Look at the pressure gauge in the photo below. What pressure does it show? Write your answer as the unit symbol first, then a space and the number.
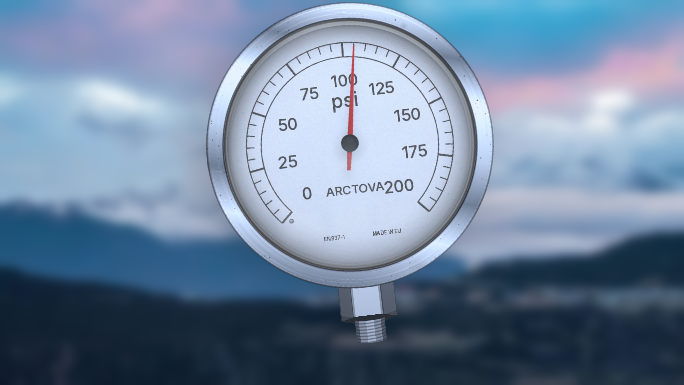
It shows psi 105
